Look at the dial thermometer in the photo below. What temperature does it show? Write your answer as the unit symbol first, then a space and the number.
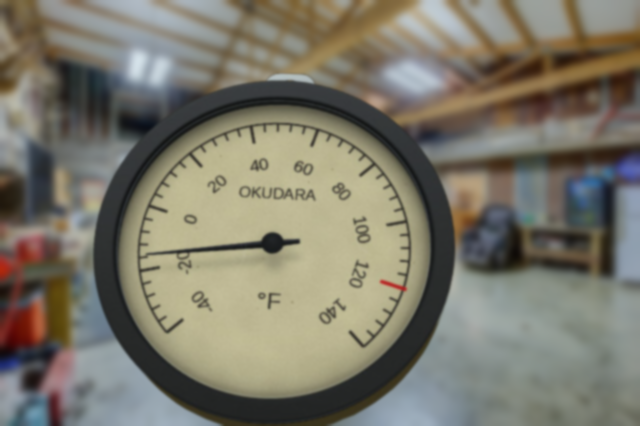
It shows °F -16
